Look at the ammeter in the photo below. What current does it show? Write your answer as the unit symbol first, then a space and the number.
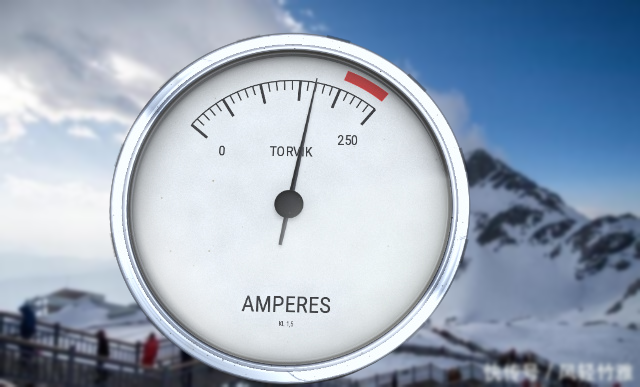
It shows A 170
